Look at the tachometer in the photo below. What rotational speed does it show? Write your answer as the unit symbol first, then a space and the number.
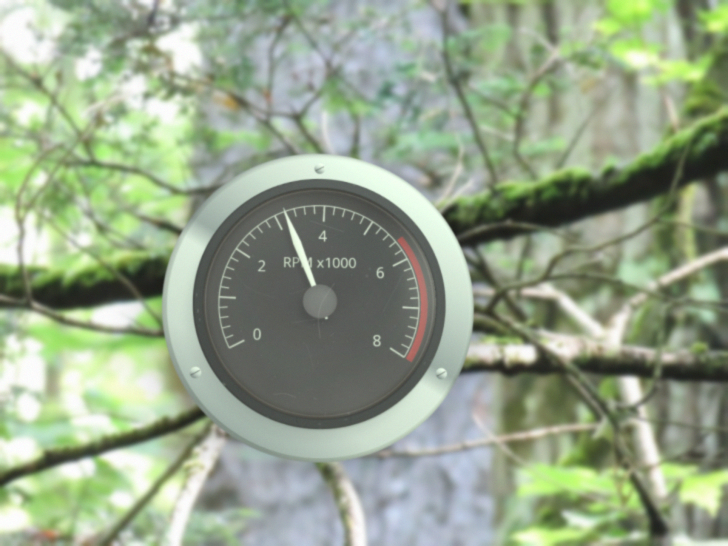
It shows rpm 3200
